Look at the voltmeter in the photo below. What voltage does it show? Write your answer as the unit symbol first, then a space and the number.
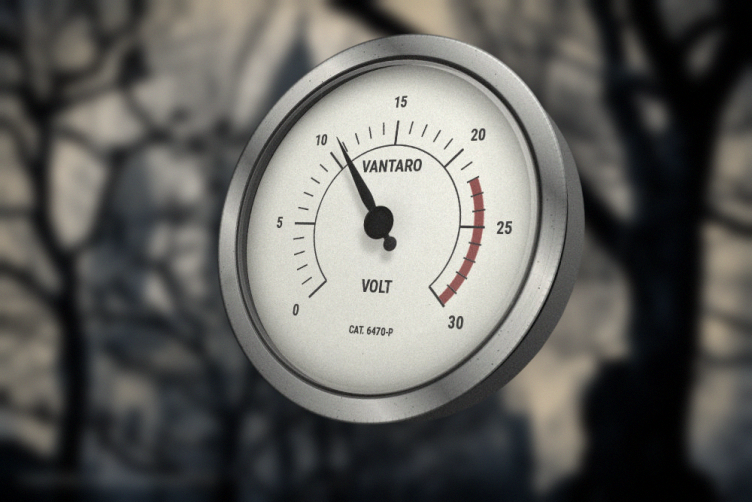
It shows V 11
